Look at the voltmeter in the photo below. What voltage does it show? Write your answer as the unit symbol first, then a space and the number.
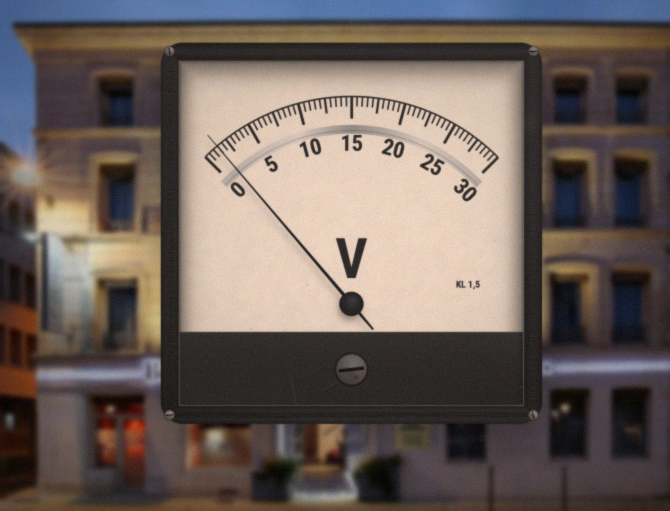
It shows V 1.5
